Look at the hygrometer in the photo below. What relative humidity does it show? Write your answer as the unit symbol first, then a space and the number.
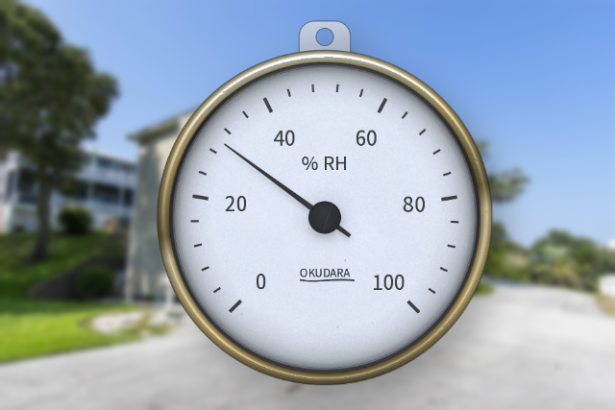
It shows % 30
